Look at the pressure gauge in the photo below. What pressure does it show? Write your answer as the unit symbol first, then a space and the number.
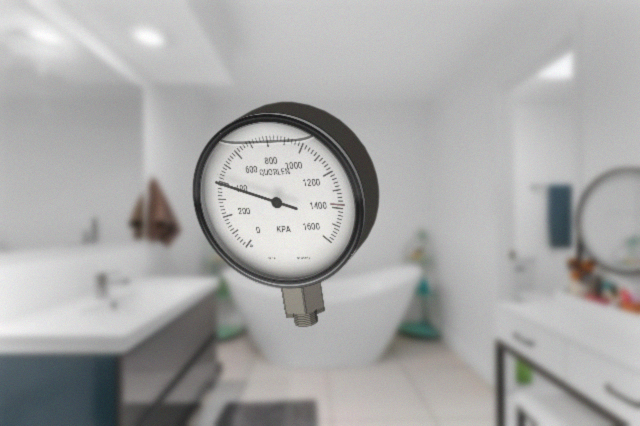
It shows kPa 400
